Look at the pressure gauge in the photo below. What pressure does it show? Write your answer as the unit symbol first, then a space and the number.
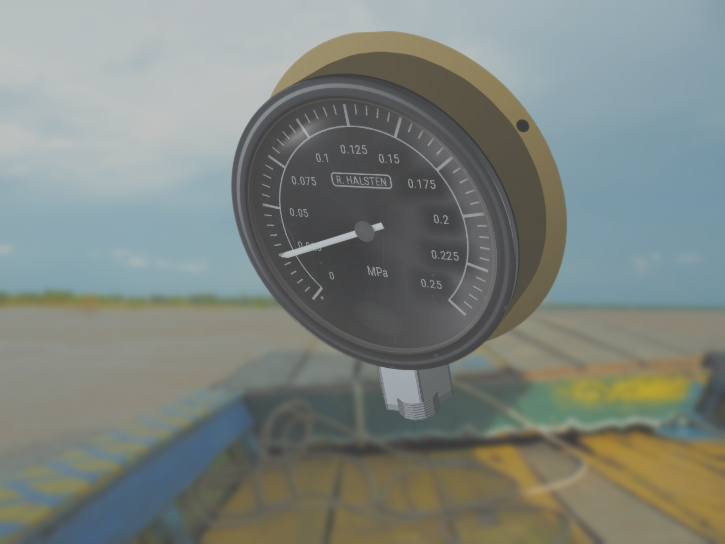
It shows MPa 0.025
